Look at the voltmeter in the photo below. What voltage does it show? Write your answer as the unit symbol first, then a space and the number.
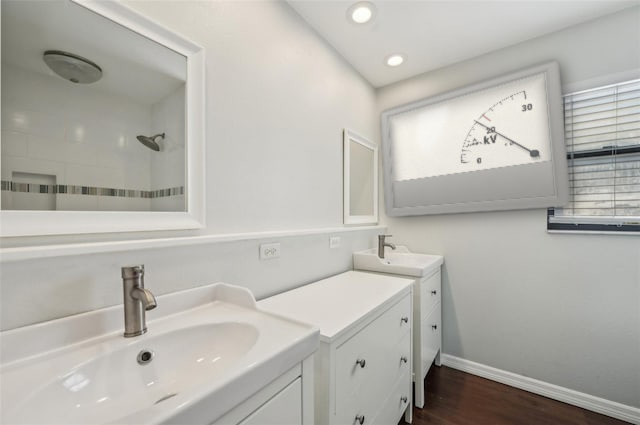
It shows kV 20
